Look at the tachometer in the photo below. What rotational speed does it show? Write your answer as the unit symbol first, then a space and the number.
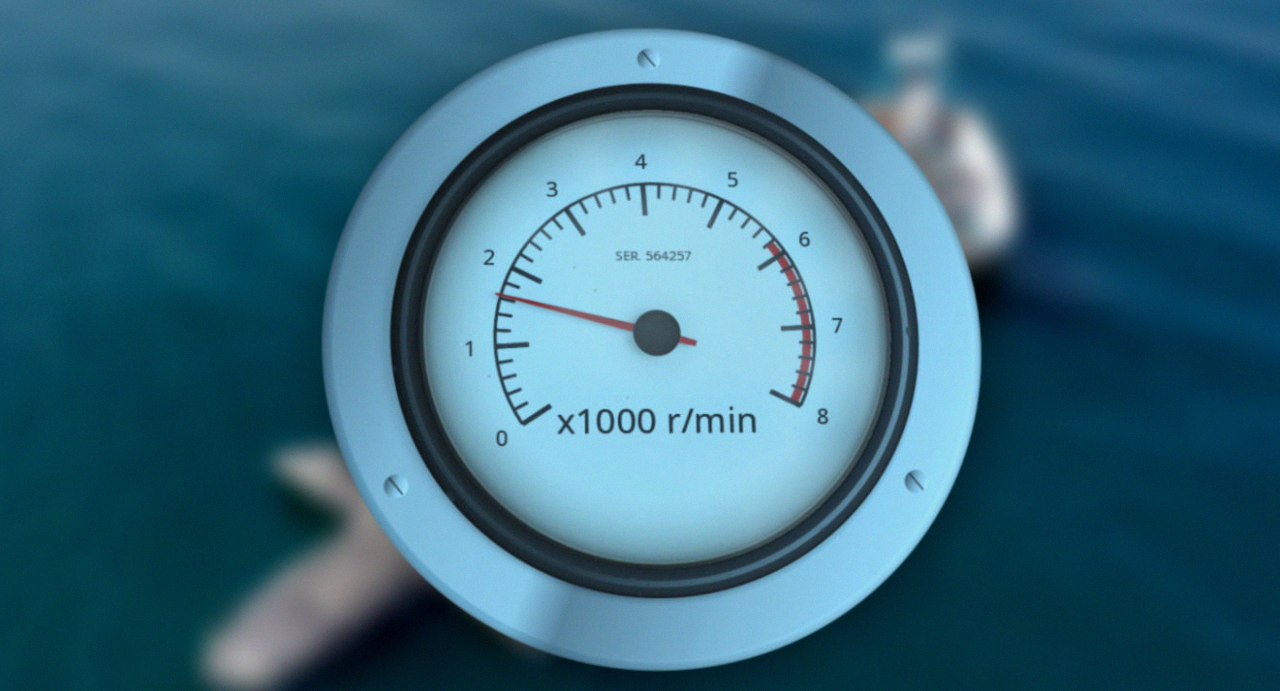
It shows rpm 1600
